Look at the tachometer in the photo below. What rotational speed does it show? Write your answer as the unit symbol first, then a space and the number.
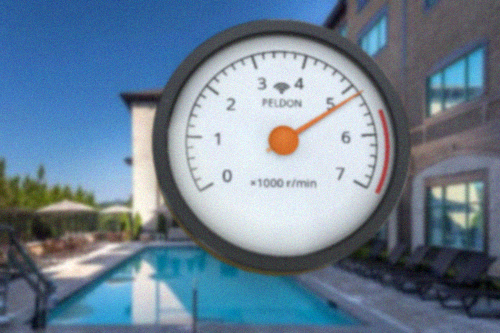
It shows rpm 5200
